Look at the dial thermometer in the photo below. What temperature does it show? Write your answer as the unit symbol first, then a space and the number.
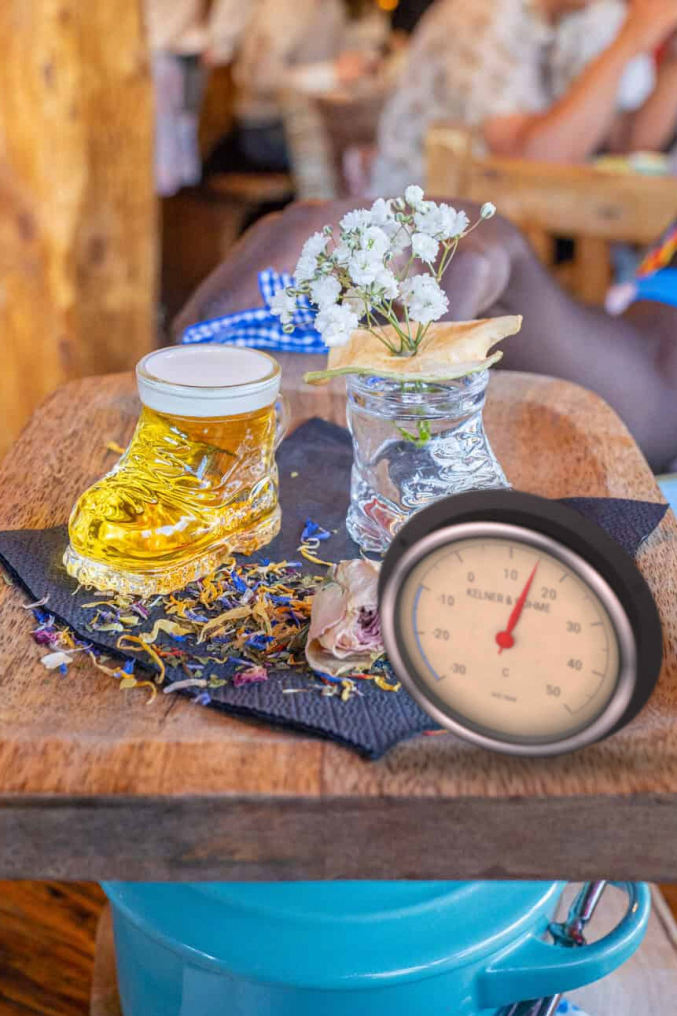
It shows °C 15
